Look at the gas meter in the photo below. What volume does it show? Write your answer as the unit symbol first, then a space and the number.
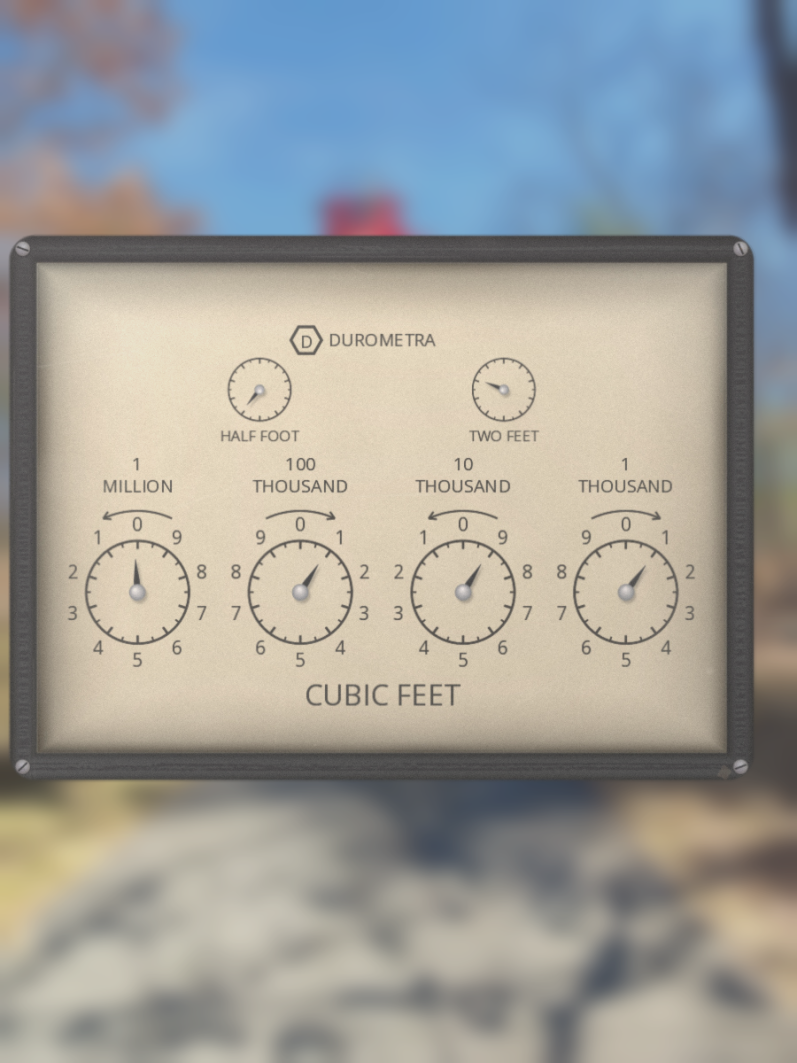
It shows ft³ 9100
